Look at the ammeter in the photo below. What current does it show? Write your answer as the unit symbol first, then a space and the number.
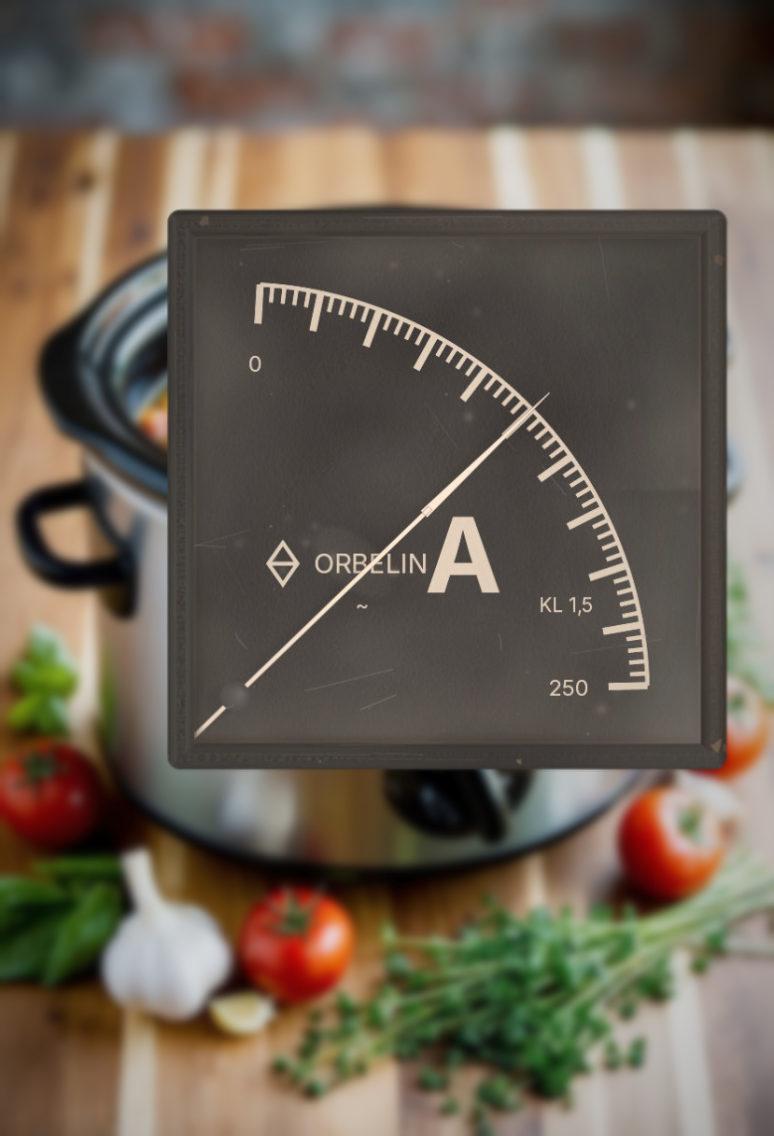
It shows A 125
